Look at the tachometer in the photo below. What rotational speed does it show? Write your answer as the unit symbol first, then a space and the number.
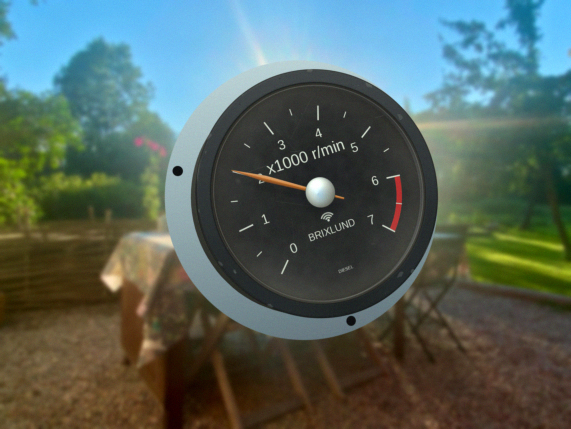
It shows rpm 2000
